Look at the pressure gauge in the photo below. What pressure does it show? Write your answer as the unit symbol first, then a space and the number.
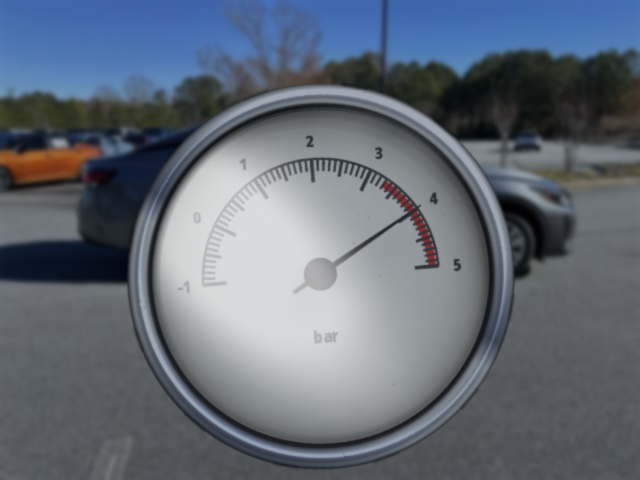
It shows bar 4
